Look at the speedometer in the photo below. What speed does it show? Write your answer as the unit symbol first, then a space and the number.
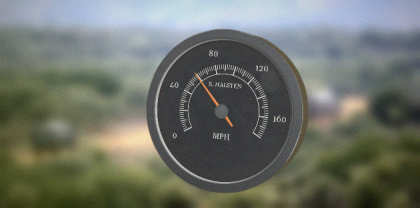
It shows mph 60
